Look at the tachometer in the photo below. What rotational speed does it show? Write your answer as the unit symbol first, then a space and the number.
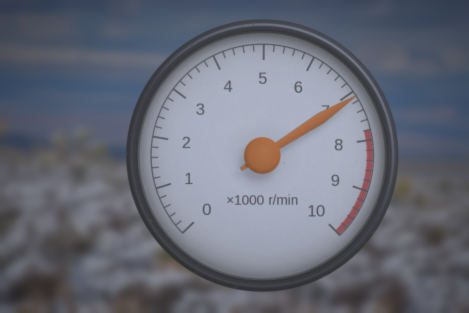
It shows rpm 7100
